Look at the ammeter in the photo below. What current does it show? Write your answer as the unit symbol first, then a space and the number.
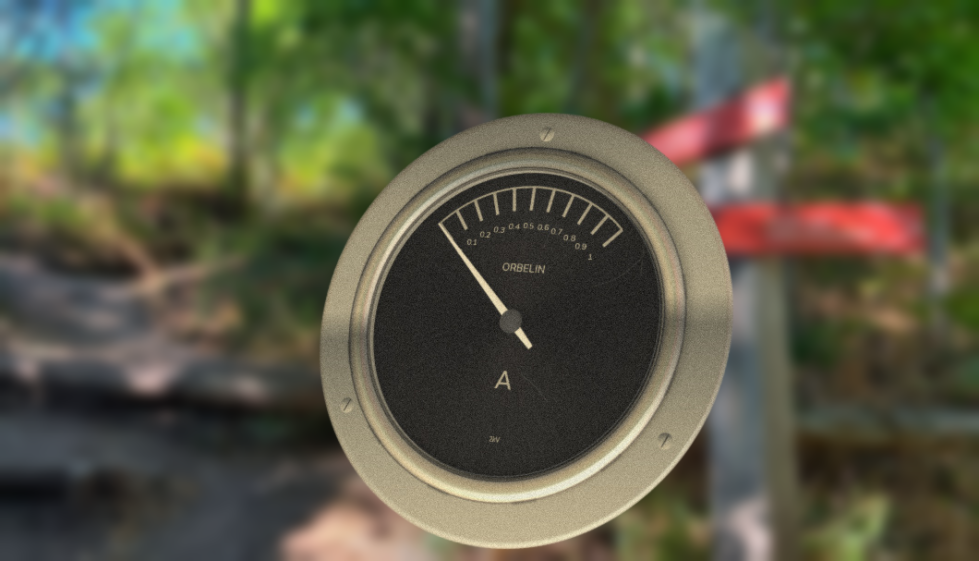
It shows A 0
